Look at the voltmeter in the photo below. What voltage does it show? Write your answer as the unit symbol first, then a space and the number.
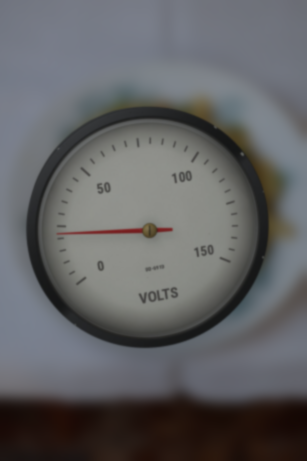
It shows V 22.5
